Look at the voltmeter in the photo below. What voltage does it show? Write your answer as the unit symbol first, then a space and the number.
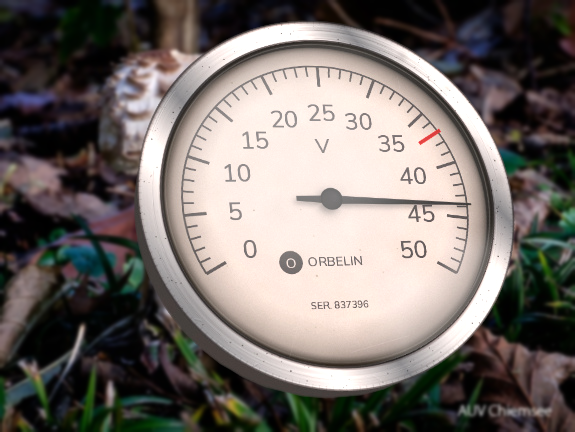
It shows V 44
